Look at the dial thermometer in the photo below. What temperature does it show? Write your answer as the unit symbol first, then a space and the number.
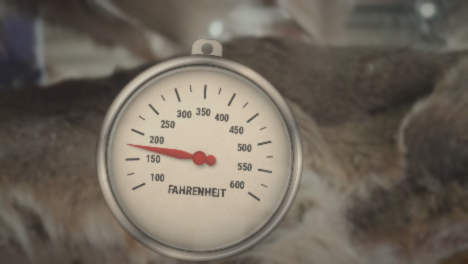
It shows °F 175
